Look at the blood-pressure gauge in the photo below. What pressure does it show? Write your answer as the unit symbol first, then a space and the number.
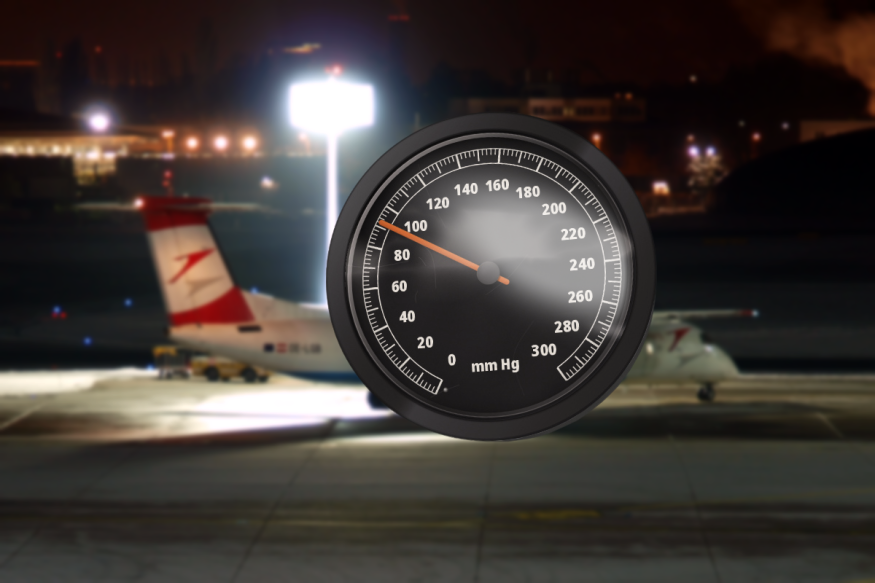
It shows mmHg 92
